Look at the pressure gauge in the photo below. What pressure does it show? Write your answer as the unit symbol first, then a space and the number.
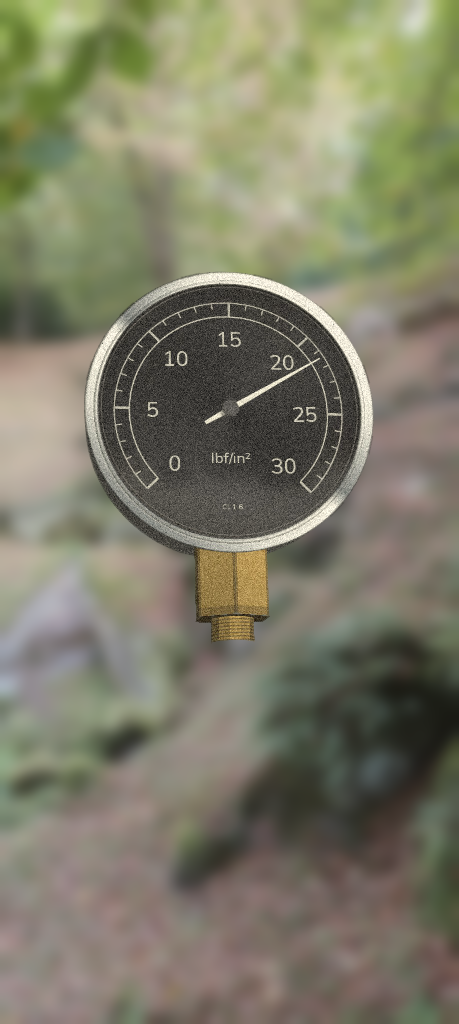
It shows psi 21.5
